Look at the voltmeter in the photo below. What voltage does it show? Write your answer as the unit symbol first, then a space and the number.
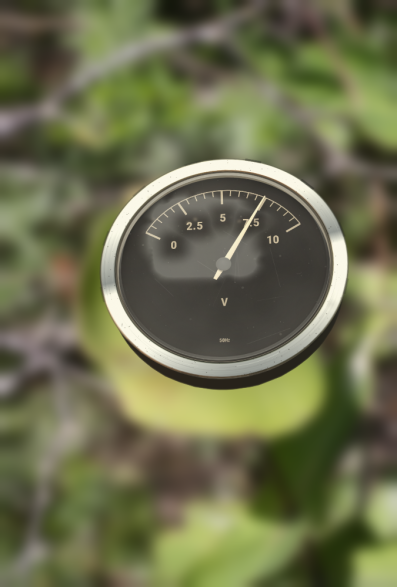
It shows V 7.5
